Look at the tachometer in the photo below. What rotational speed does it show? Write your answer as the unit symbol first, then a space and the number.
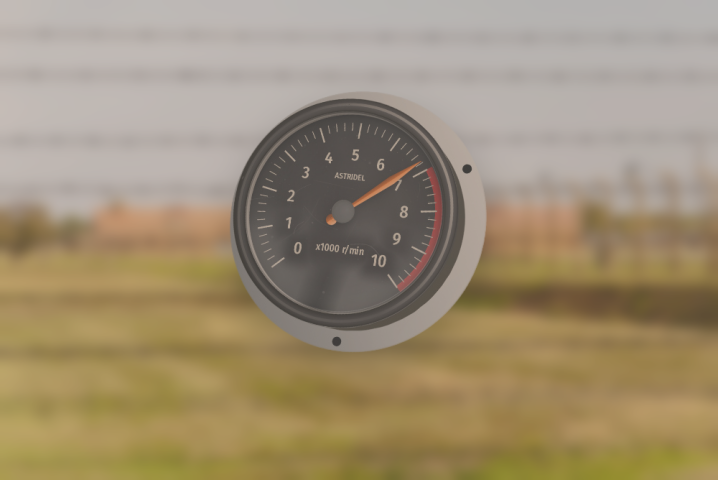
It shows rpm 6800
